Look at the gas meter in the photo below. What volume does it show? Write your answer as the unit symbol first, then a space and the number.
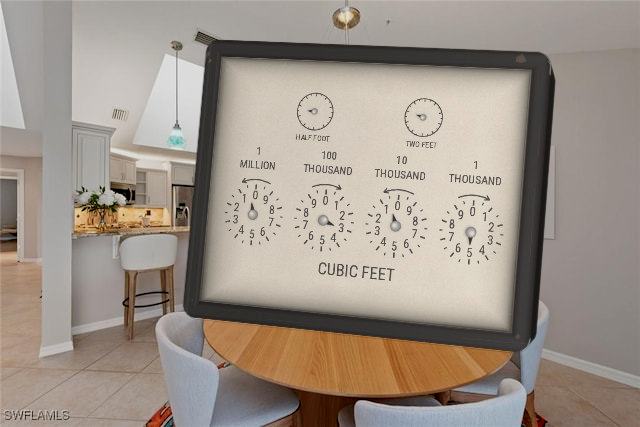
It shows ft³ 30500
